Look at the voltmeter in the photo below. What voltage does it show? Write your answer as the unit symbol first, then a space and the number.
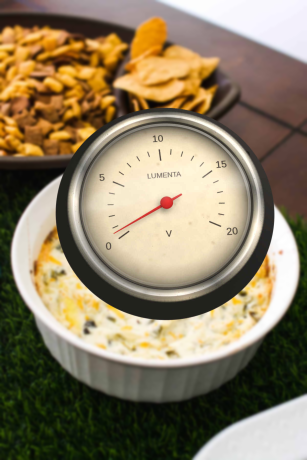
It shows V 0.5
